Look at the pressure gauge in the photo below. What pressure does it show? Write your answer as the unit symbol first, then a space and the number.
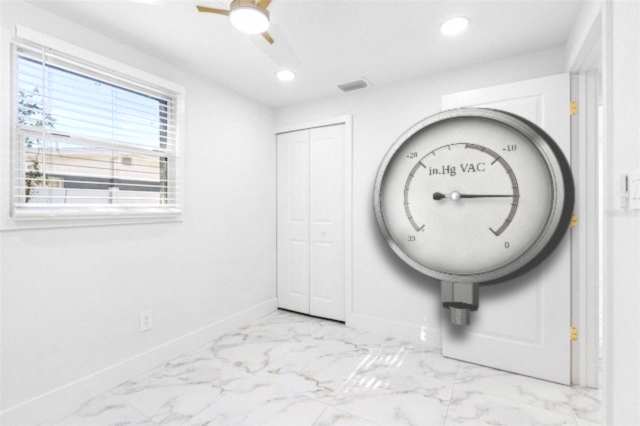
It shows inHg -5
